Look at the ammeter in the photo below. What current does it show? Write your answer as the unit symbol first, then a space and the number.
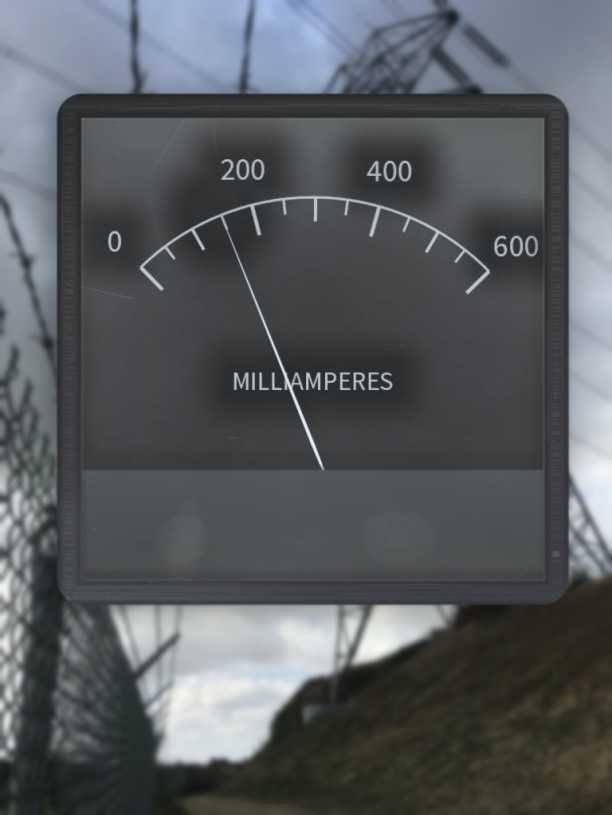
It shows mA 150
